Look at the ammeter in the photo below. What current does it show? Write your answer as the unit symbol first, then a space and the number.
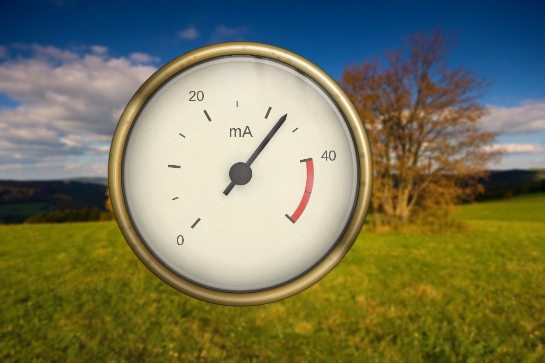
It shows mA 32.5
